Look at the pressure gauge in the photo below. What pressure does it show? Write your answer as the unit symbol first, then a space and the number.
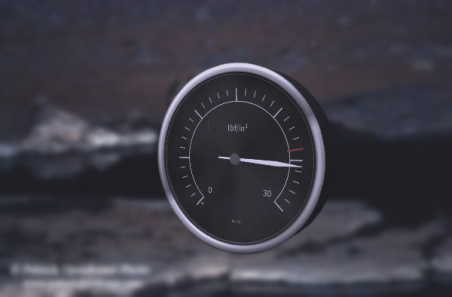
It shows psi 25.5
